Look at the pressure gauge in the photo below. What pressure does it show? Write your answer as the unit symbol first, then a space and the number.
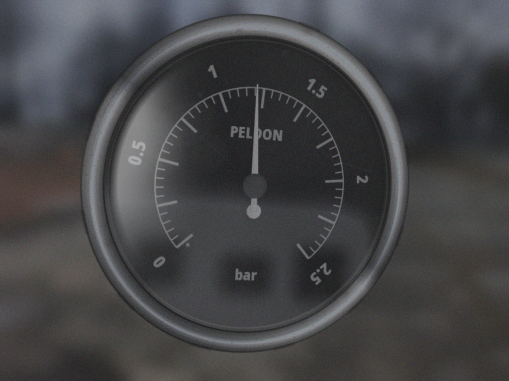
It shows bar 1.2
